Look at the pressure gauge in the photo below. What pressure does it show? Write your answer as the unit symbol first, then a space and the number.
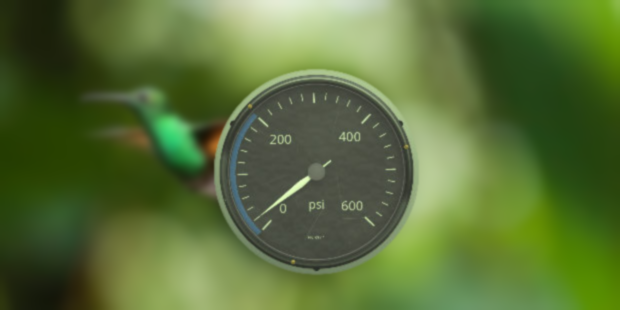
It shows psi 20
